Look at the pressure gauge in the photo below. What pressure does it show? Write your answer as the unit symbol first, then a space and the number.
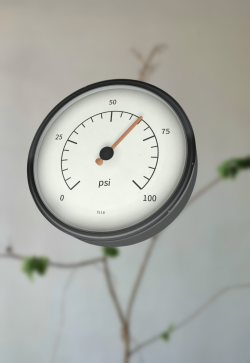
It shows psi 65
